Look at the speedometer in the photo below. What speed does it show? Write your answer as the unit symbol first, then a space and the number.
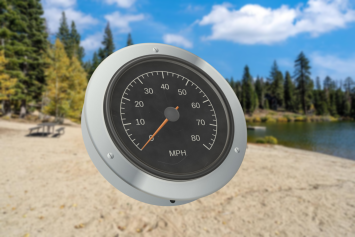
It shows mph 0
